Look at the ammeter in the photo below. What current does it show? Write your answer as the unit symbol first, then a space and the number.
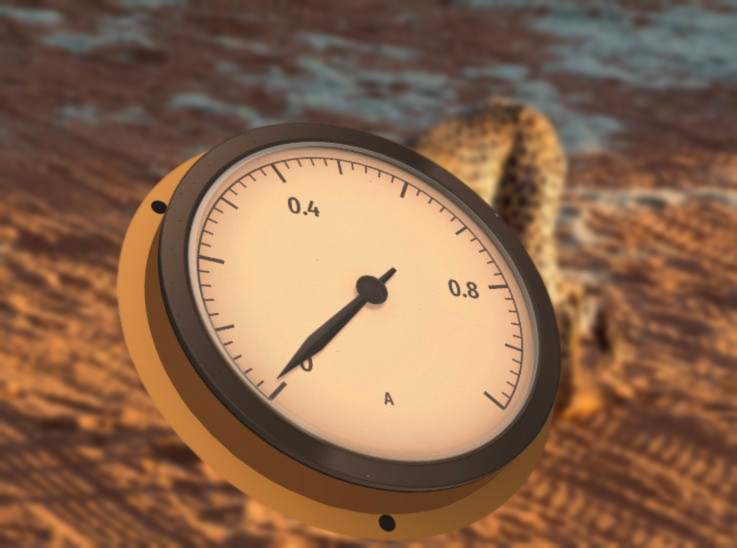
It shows A 0.01
